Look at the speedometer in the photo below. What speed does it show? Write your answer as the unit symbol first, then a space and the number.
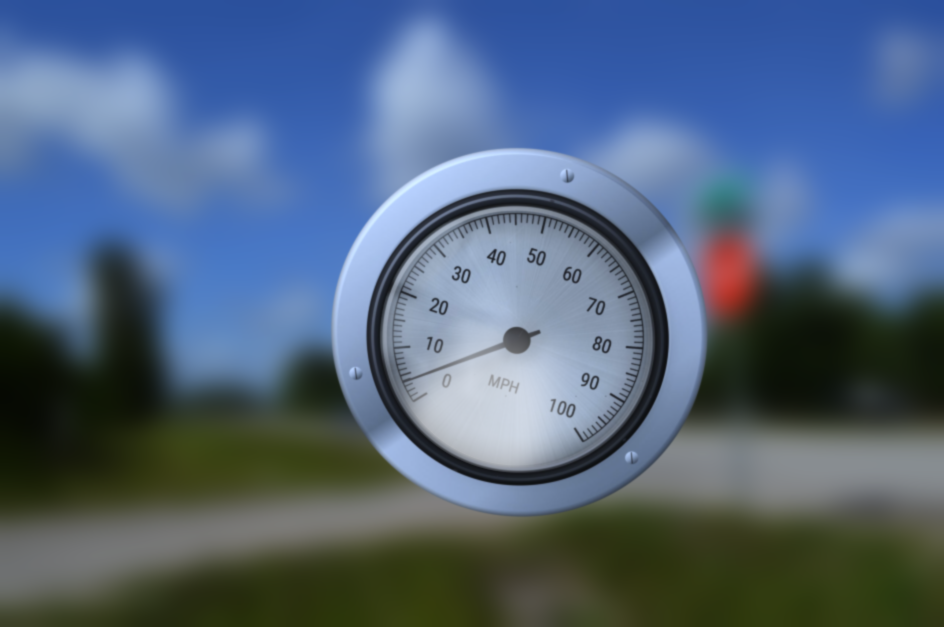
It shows mph 4
